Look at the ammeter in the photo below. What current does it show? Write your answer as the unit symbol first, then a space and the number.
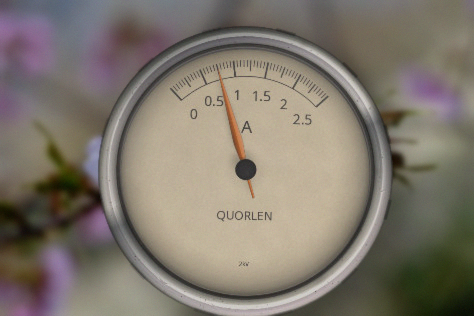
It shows A 0.75
